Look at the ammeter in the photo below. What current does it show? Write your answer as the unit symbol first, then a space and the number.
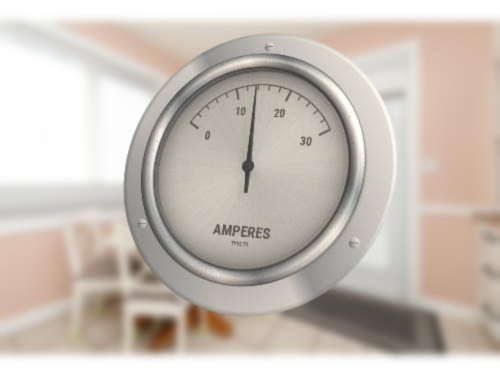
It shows A 14
